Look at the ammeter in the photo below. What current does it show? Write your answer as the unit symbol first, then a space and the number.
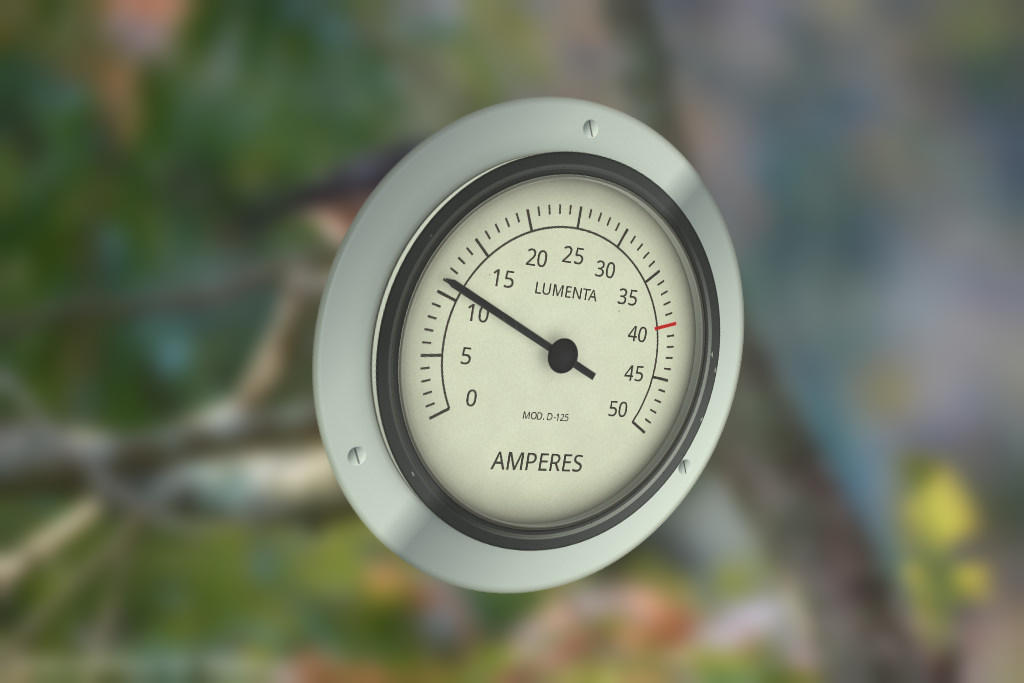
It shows A 11
